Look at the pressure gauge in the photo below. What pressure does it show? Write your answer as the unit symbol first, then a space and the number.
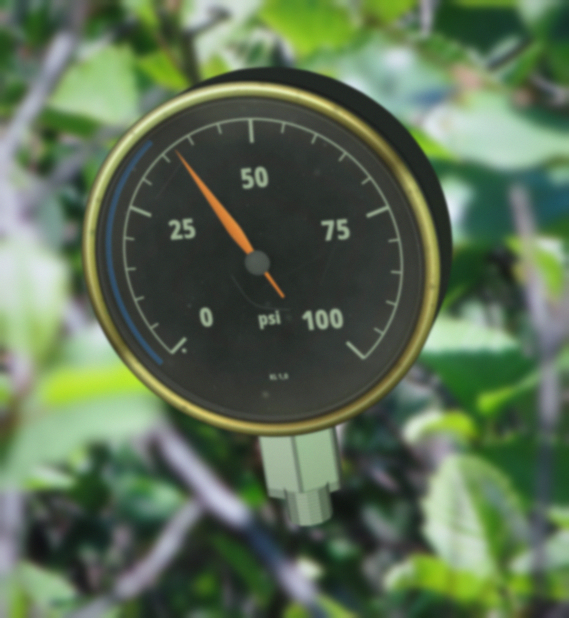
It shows psi 37.5
